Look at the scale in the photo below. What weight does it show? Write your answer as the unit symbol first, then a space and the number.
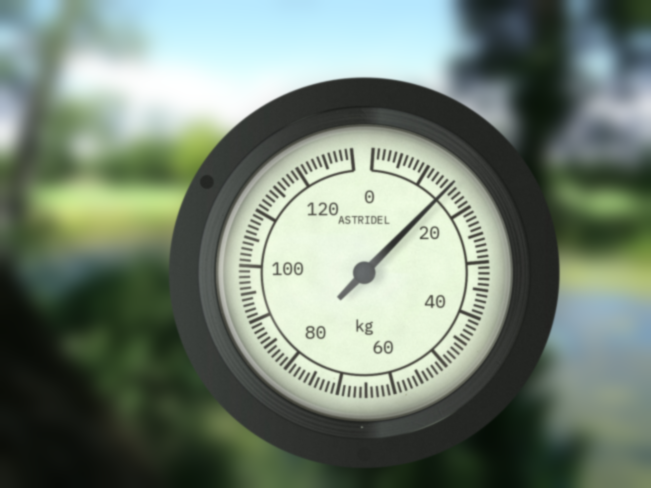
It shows kg 15
